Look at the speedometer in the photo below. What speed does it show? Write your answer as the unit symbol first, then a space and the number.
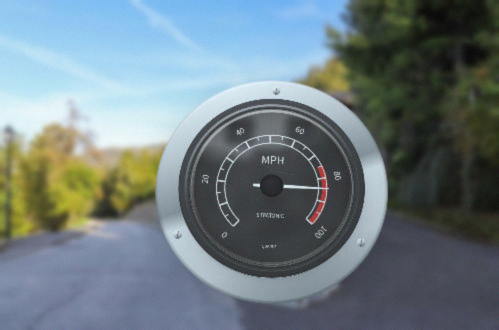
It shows mph 85
